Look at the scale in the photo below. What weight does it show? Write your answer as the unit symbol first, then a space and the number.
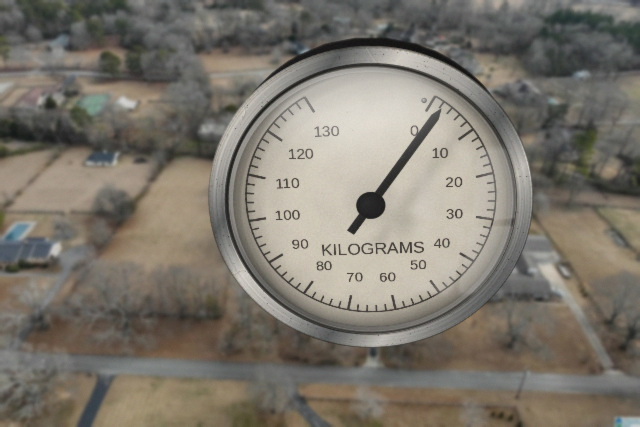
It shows kg 2
